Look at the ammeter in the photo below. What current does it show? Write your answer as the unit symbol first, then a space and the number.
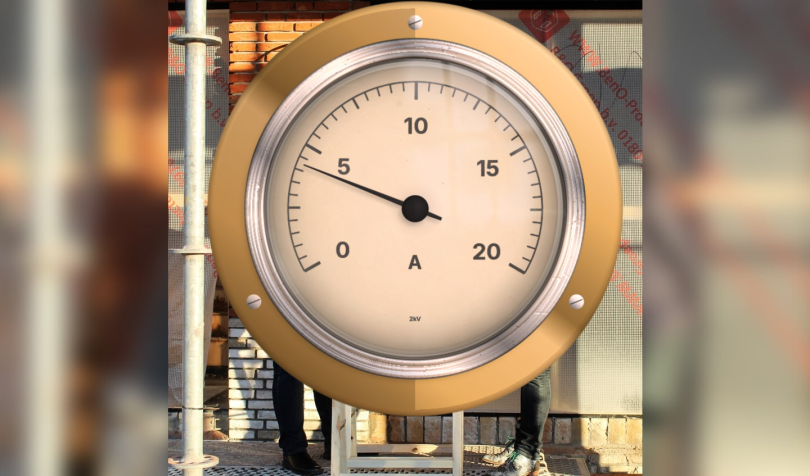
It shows A 4.25
